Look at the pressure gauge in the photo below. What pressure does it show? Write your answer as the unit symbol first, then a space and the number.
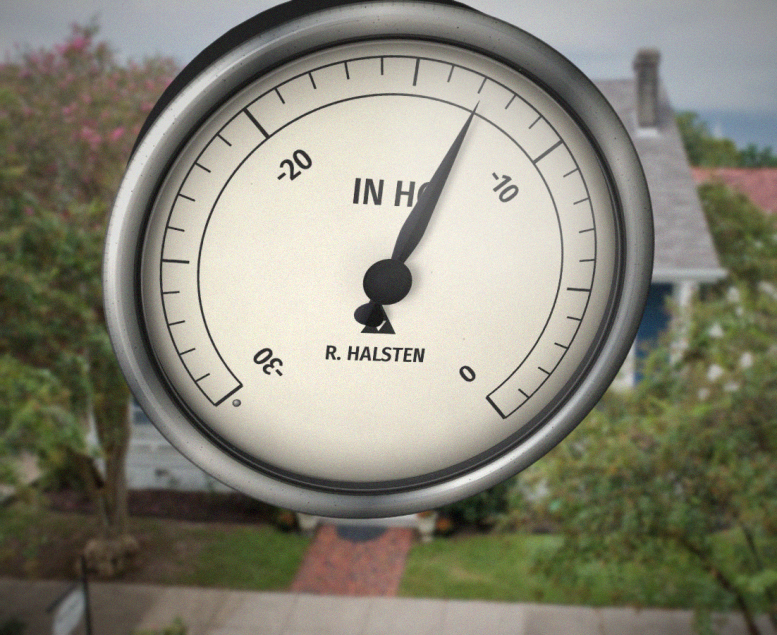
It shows inHg -13
